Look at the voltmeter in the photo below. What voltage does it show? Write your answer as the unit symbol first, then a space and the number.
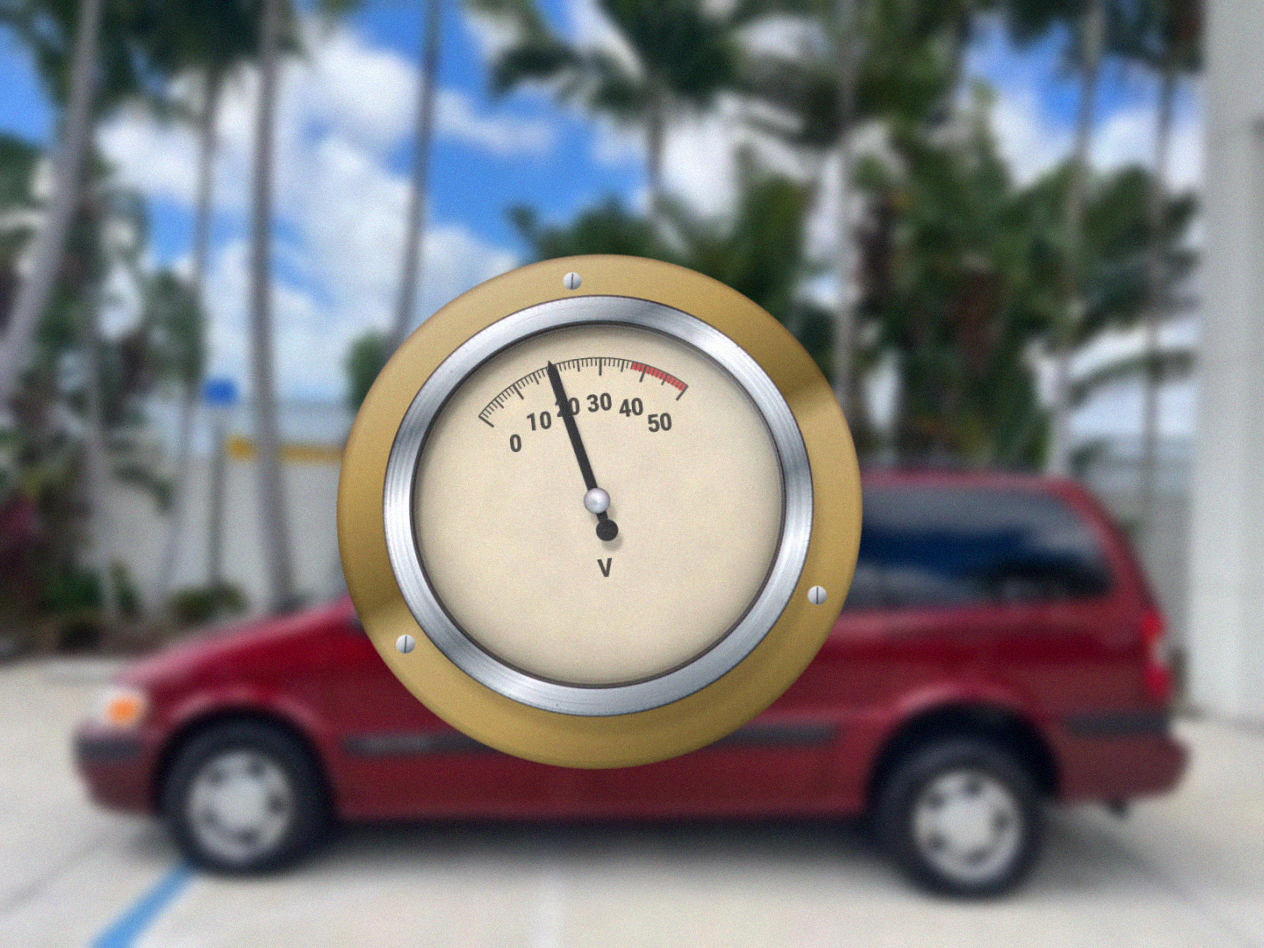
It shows V 19
